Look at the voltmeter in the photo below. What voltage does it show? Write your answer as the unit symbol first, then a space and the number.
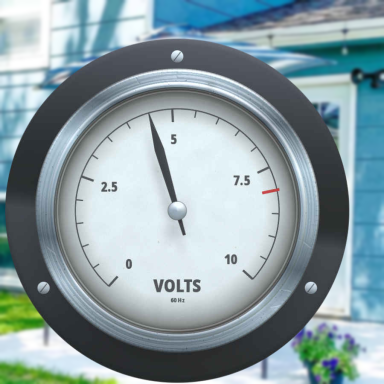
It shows V 4.5
